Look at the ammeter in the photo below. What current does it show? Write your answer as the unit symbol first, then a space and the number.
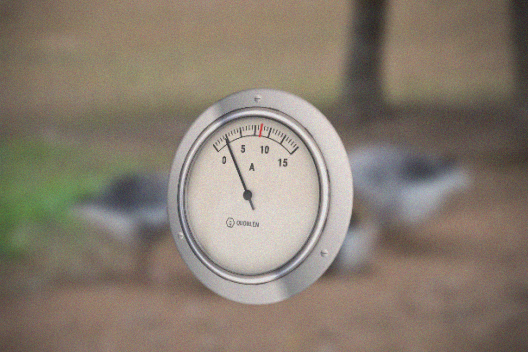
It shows A 2.5
